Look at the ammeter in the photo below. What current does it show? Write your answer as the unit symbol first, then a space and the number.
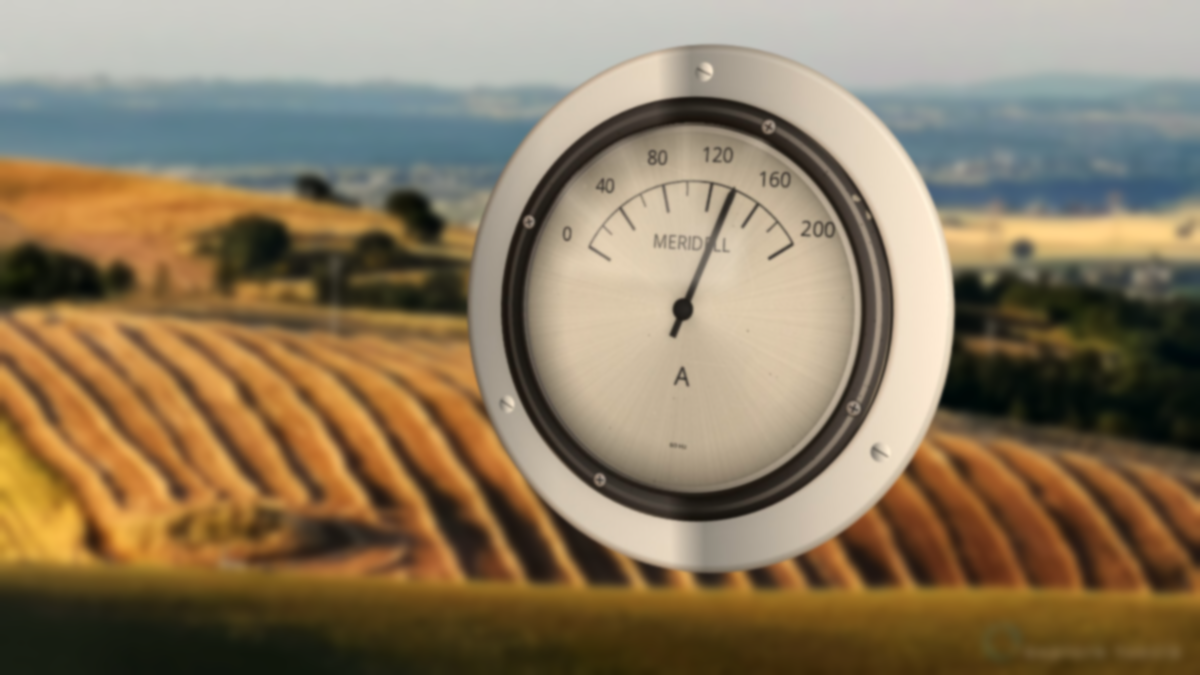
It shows A 140
